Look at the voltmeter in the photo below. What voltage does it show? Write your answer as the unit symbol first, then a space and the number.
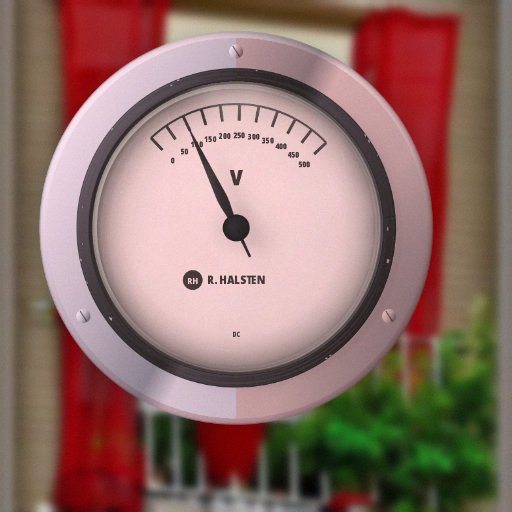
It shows V 100
